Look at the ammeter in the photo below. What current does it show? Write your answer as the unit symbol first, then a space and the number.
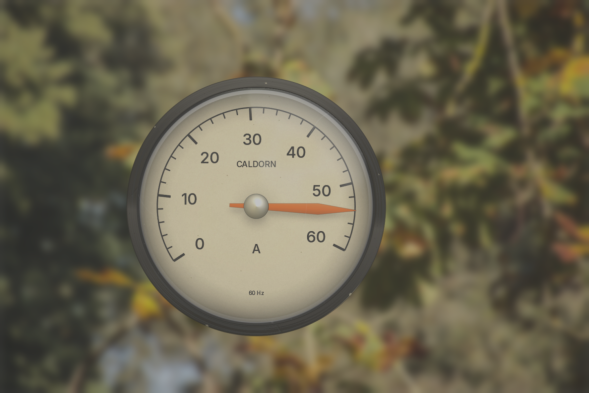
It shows A 54
